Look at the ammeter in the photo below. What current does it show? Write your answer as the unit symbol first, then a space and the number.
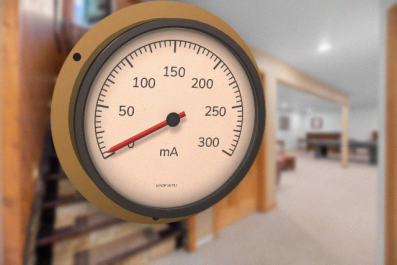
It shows mA 5
